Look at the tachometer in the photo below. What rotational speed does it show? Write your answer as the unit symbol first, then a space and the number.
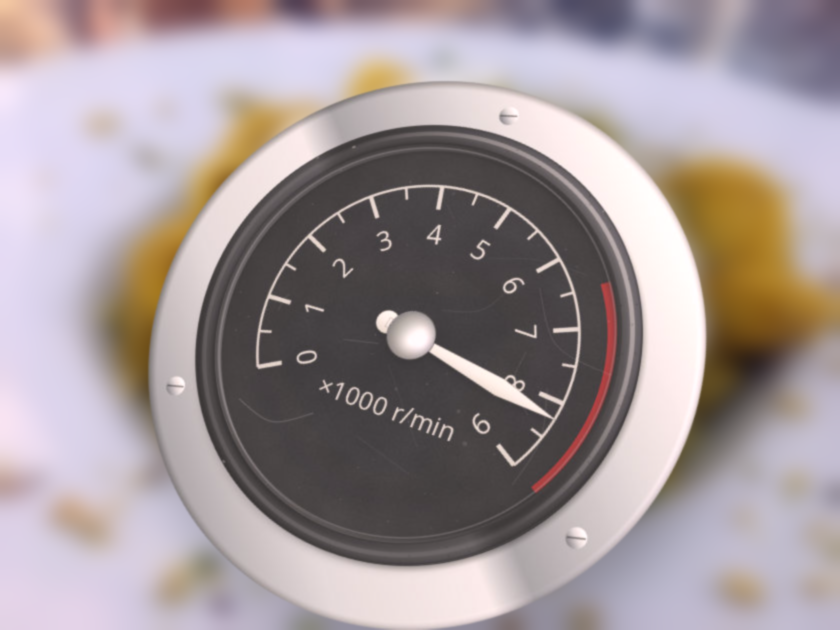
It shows rpm 8250
